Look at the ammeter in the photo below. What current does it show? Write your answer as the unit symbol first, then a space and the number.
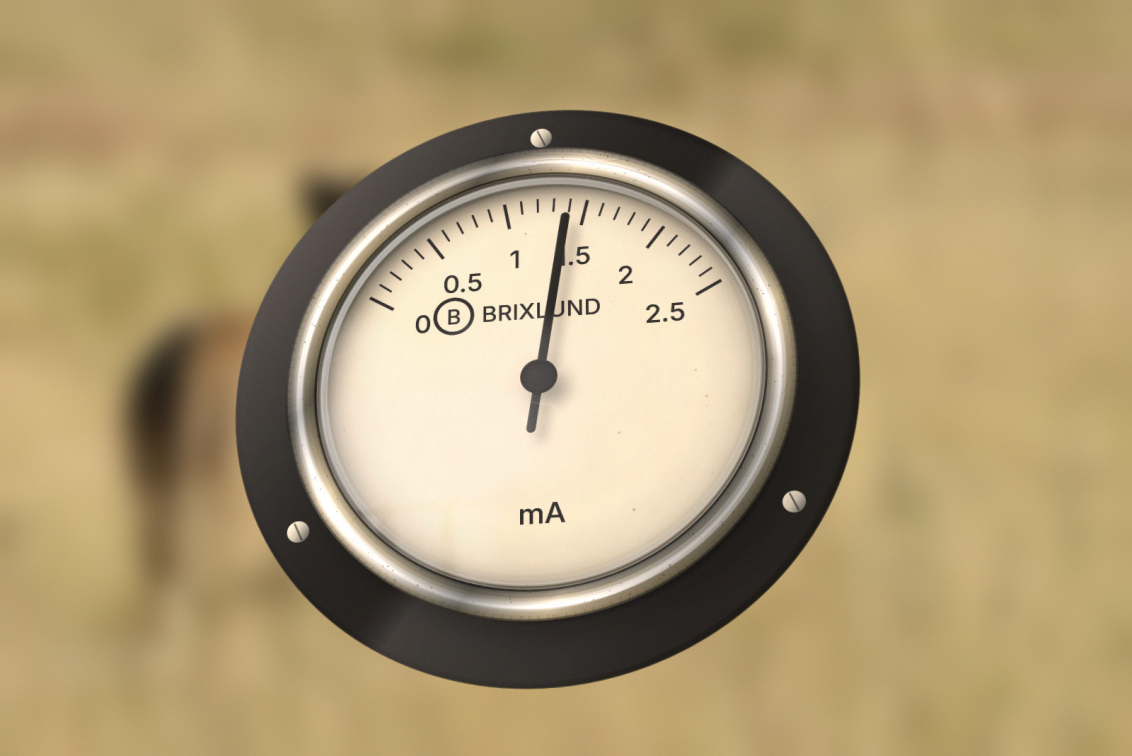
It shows mA 1.4
